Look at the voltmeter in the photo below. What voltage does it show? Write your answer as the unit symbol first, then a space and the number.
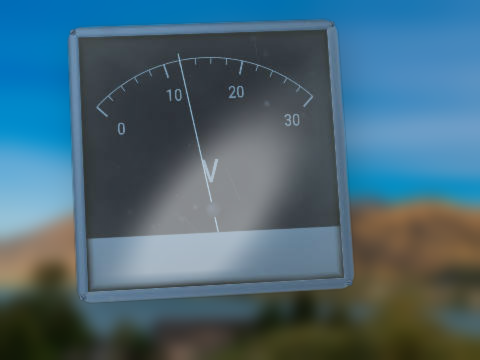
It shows V 12
